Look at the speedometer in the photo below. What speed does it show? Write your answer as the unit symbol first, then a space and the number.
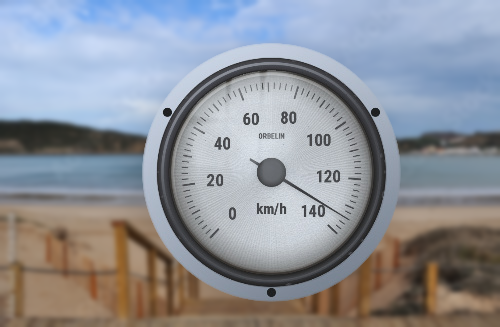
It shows km/h 134
